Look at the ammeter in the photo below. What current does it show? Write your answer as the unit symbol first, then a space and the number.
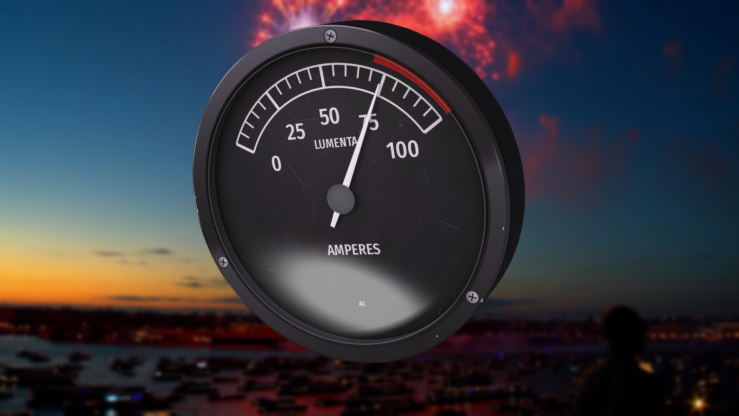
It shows A 75
